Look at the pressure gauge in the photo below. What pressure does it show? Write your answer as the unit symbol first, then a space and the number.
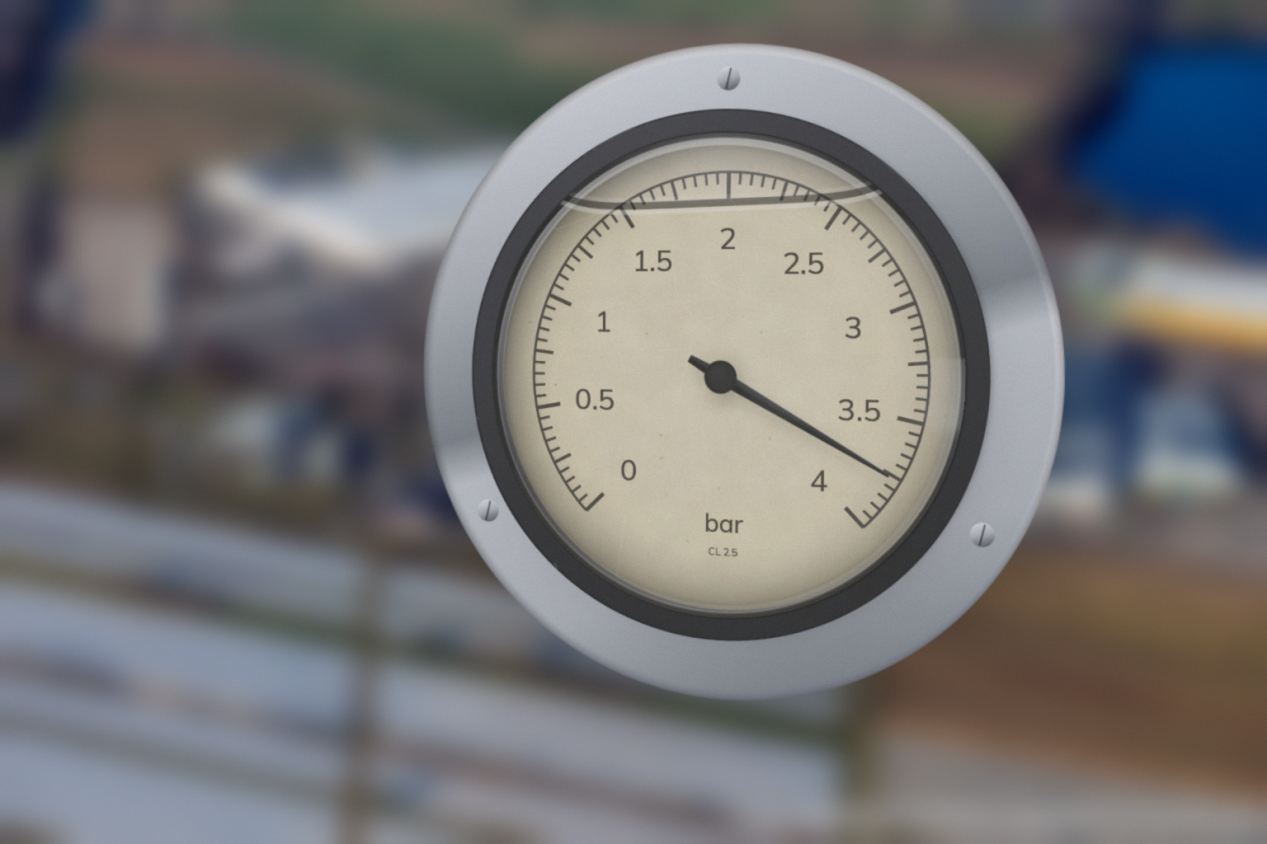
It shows bar 3.75
